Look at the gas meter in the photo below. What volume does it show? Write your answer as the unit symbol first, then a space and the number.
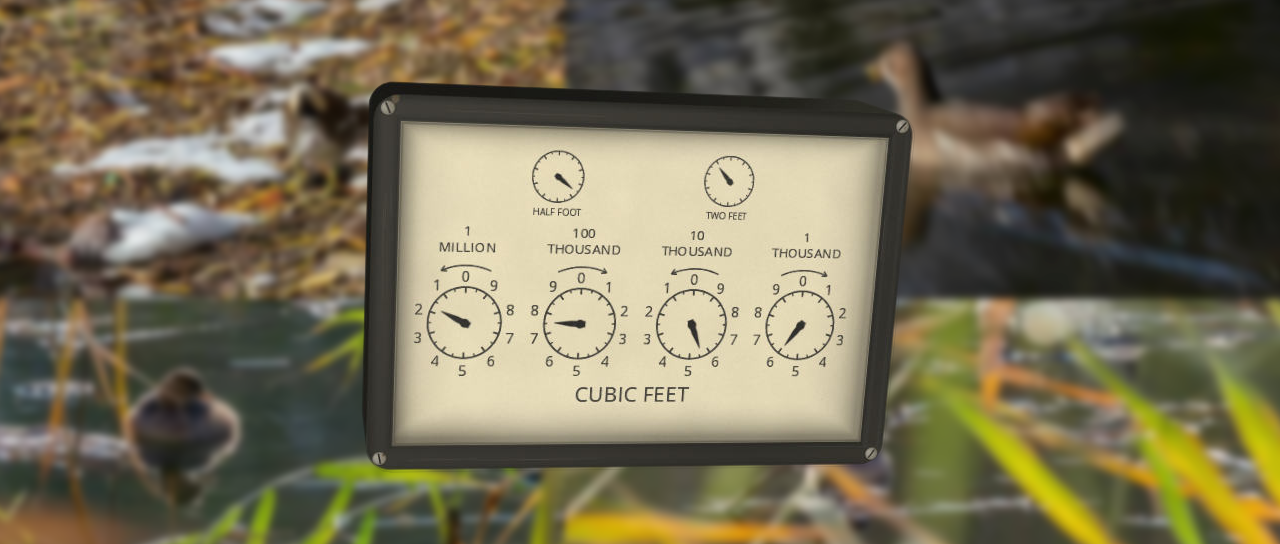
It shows ft³ 175600
